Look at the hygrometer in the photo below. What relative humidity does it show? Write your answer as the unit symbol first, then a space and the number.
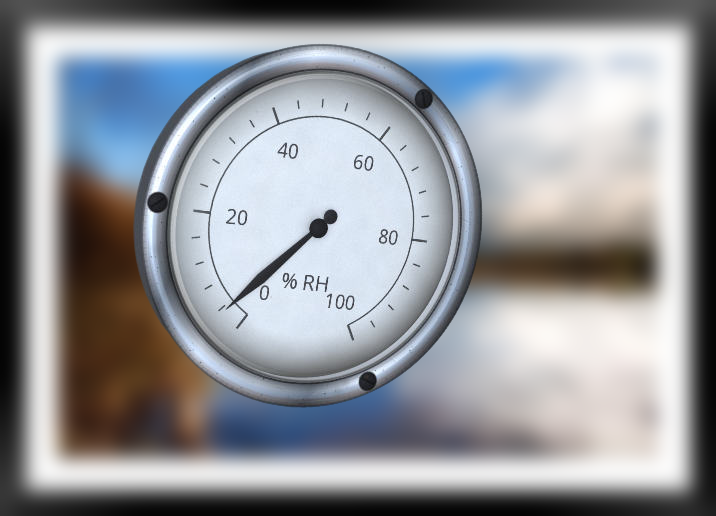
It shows % 4
